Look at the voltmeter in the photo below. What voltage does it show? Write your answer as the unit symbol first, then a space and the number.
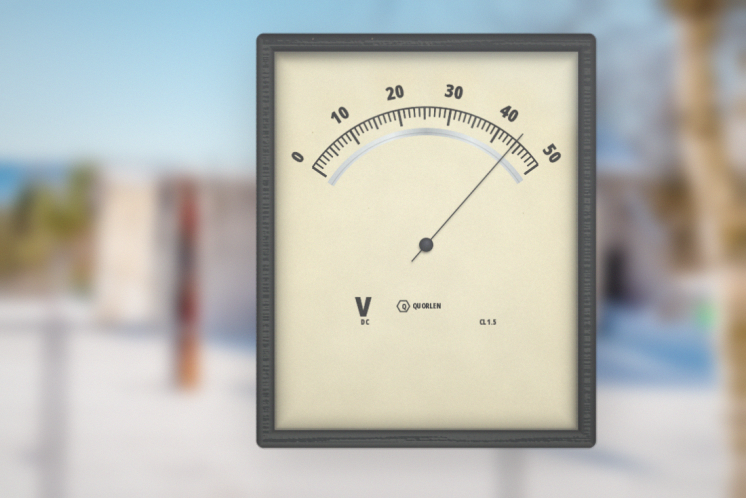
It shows V 44
